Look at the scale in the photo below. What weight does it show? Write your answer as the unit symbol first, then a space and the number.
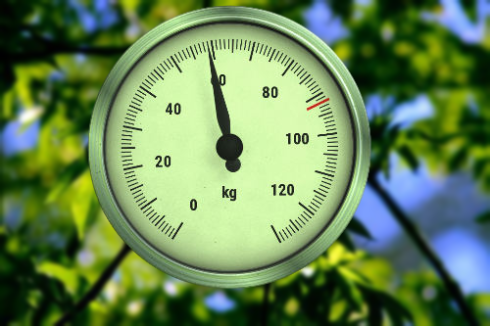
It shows kg 59
